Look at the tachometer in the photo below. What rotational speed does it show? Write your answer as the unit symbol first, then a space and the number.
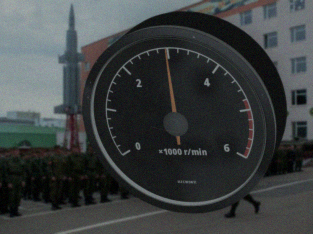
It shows rpm 3000
